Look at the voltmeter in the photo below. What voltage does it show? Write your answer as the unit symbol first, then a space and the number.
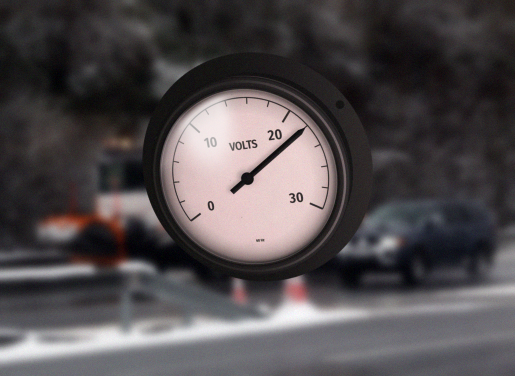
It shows V 22
